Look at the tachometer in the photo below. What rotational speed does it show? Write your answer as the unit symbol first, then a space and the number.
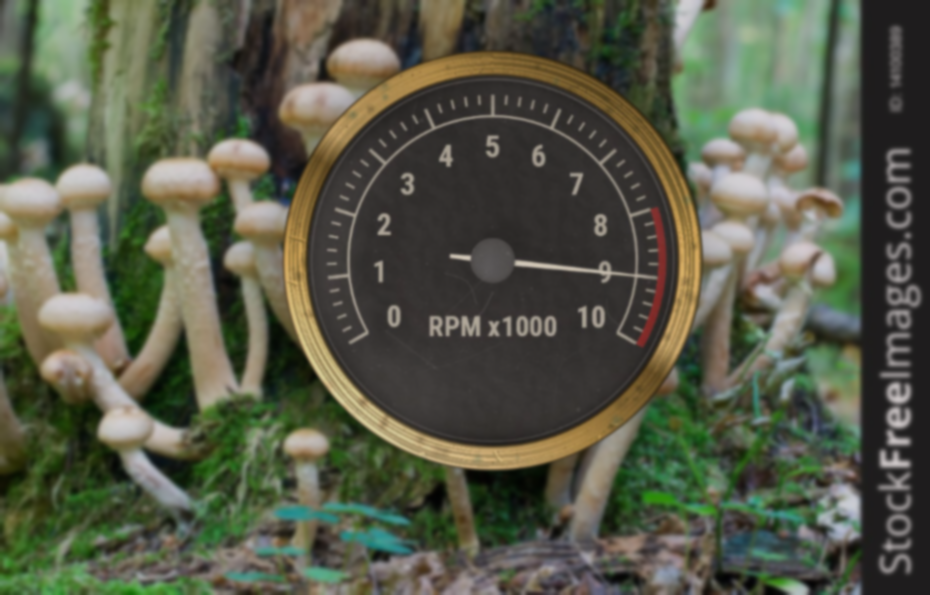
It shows rpm 9000
